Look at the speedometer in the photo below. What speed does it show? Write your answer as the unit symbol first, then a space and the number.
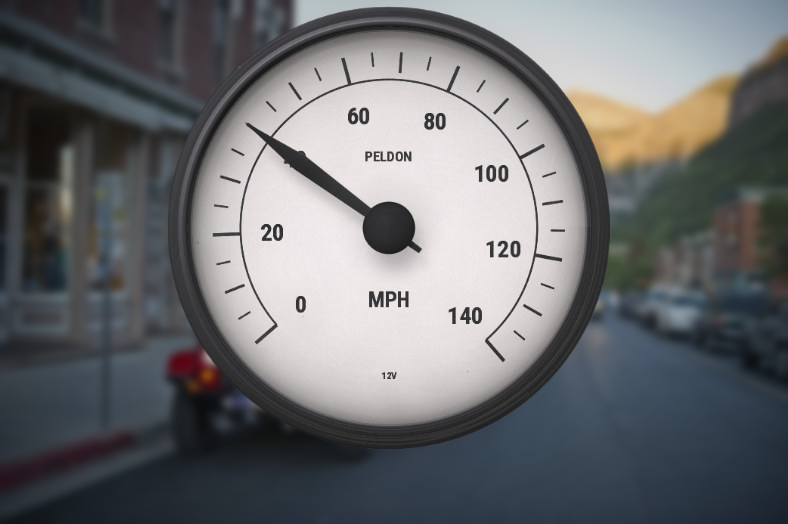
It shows mph 40
